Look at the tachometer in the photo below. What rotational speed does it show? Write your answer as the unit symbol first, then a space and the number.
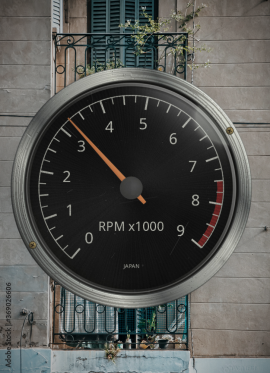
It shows rpm 3250
